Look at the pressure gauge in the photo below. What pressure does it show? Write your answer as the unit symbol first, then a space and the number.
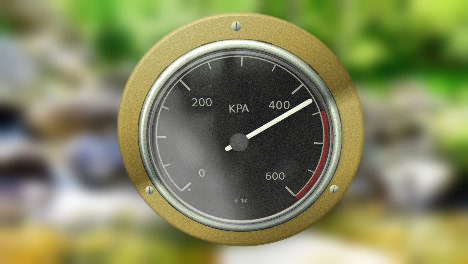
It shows kPa 425
